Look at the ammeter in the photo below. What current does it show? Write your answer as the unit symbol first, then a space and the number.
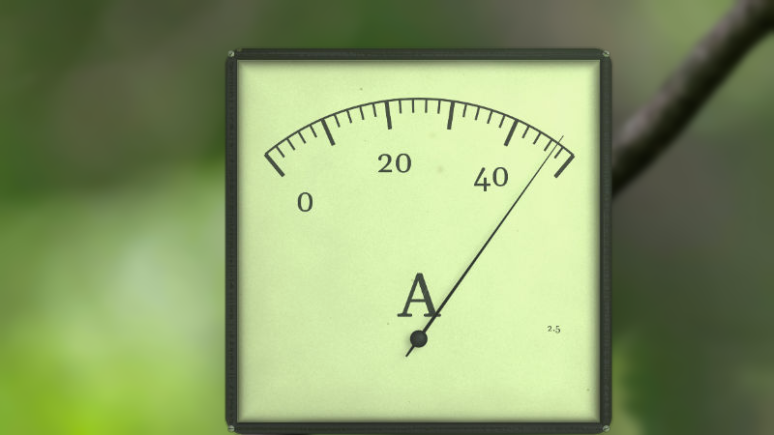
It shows A 47
